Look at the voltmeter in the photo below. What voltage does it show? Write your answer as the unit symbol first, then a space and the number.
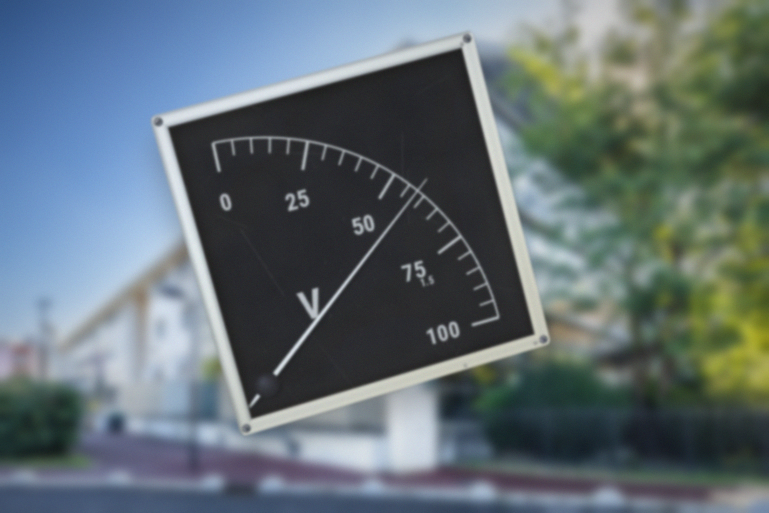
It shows V 57.5
